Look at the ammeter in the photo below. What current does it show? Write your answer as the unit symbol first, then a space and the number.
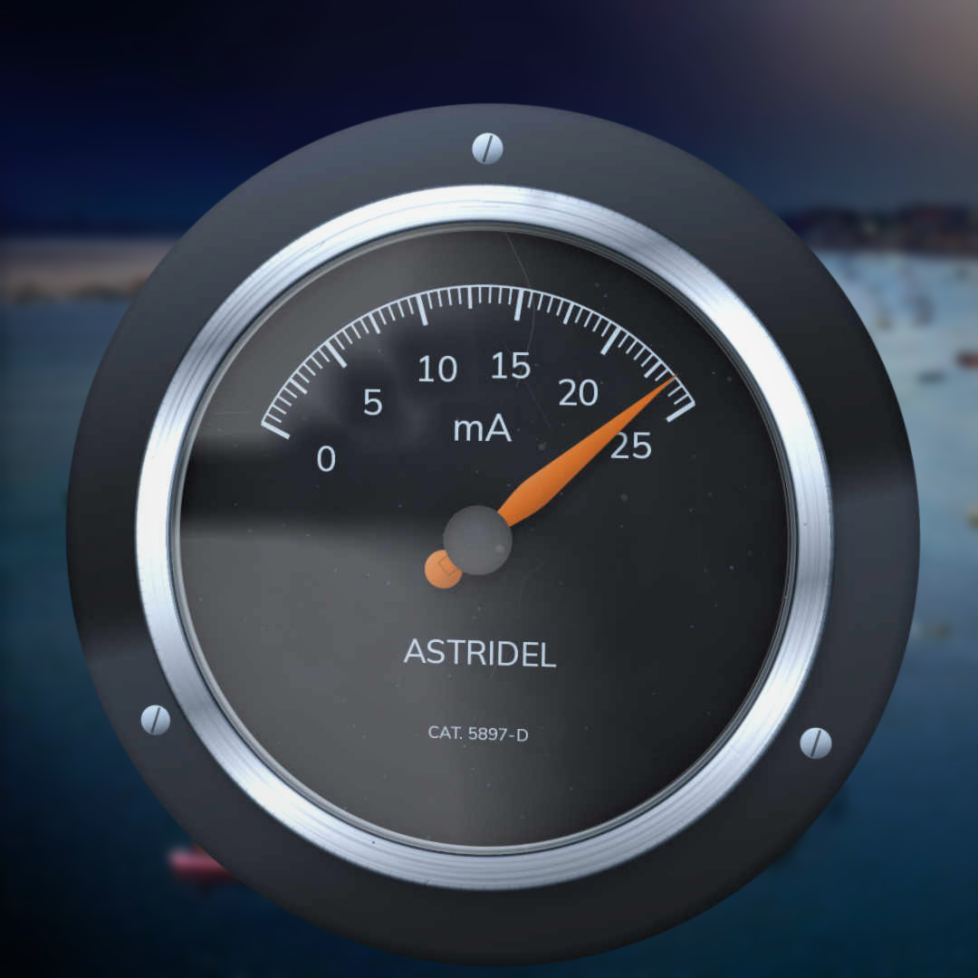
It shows mA 23.5
